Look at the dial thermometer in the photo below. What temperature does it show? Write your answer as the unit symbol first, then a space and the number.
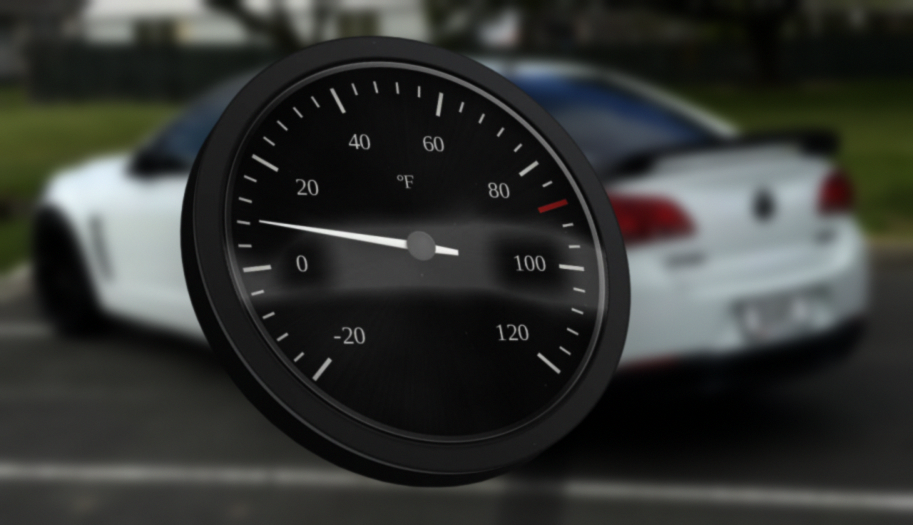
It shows °F 8
